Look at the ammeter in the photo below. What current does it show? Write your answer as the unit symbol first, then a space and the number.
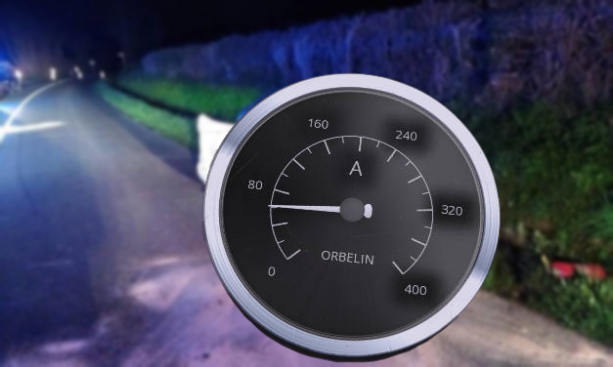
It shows A 60
